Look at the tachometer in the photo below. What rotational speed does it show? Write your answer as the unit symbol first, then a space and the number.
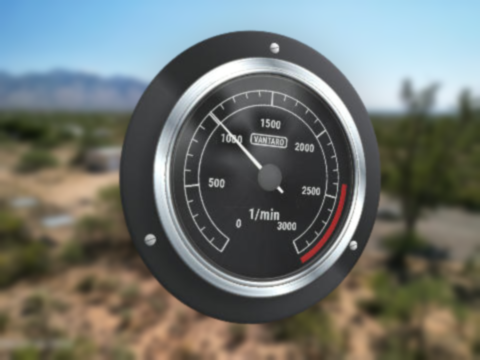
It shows rpm 1000
